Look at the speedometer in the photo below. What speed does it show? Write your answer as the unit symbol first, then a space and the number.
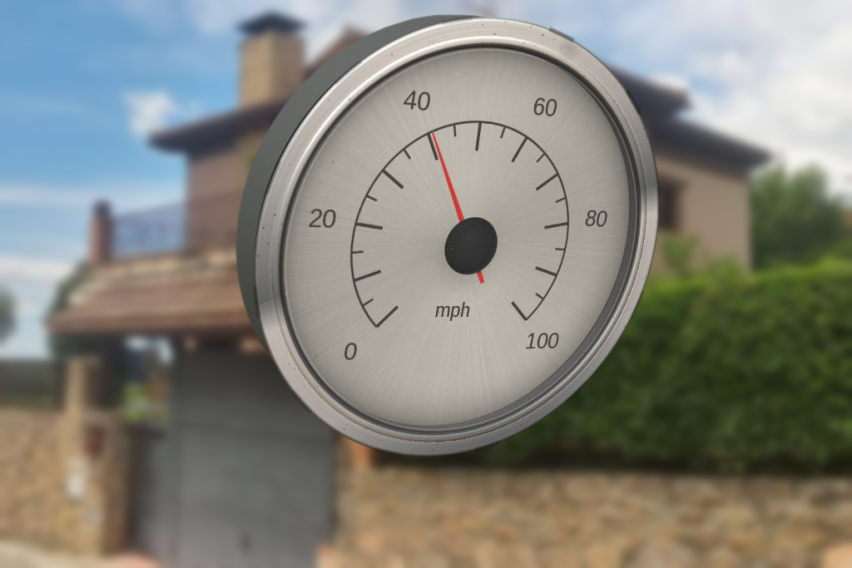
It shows mph 40
